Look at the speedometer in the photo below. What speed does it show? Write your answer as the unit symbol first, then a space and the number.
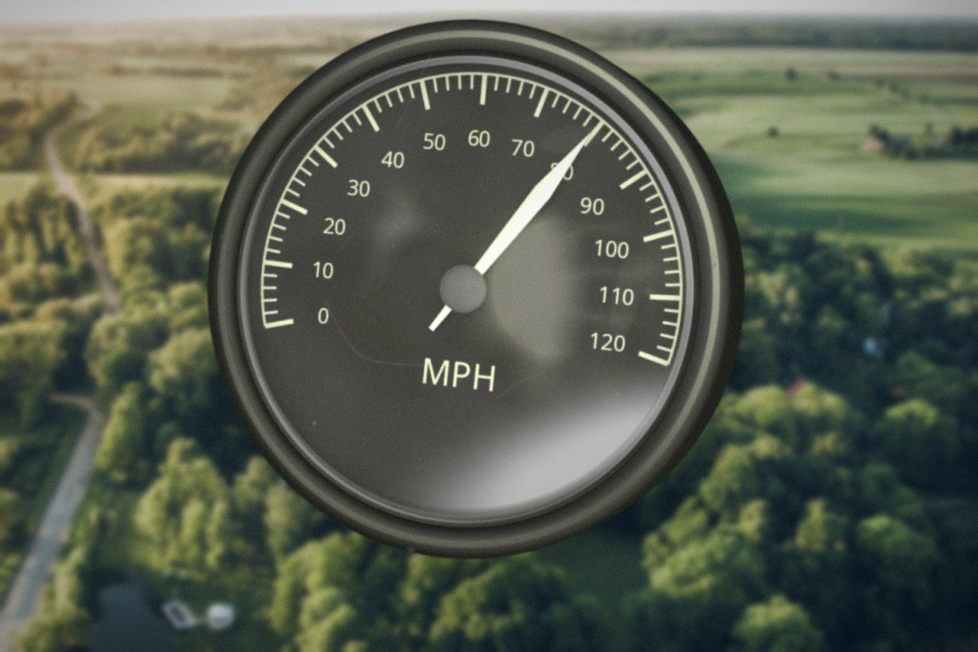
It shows mph 80
